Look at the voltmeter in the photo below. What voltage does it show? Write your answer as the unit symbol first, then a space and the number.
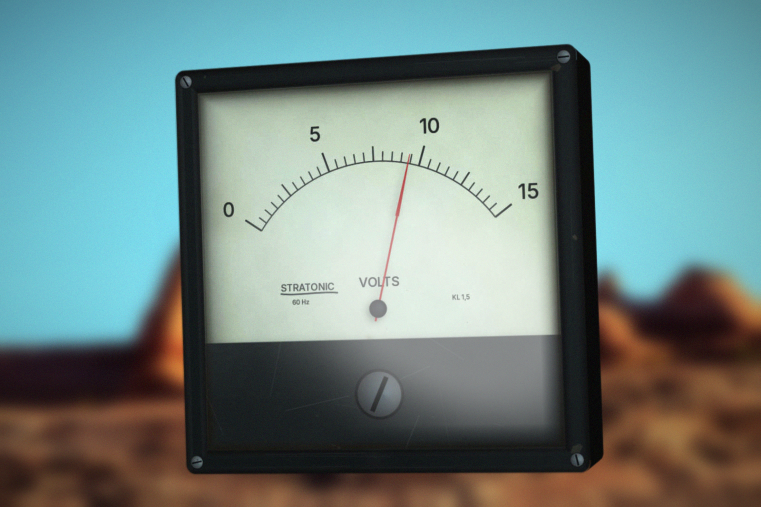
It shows V 9.5
